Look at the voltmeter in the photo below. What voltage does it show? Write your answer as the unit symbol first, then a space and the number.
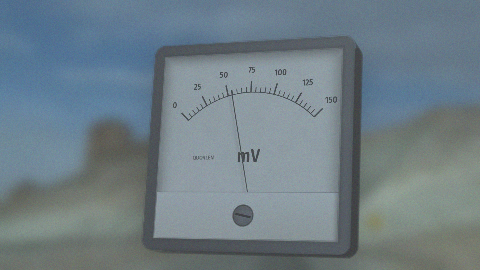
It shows mV 55
